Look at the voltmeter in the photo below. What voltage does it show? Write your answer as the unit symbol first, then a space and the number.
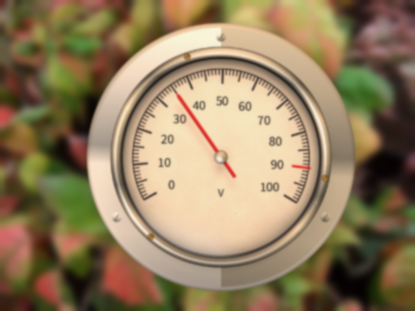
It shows V 35
